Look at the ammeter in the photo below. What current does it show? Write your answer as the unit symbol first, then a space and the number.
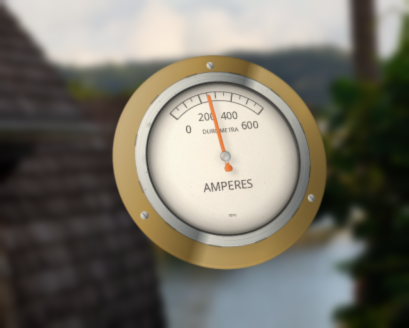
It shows A 250
